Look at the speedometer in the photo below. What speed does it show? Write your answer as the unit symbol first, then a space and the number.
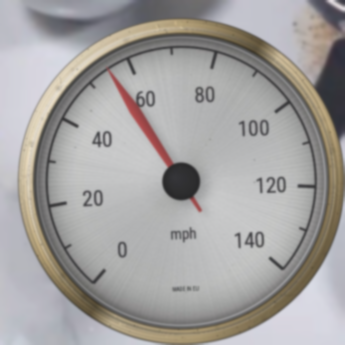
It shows mph 55
